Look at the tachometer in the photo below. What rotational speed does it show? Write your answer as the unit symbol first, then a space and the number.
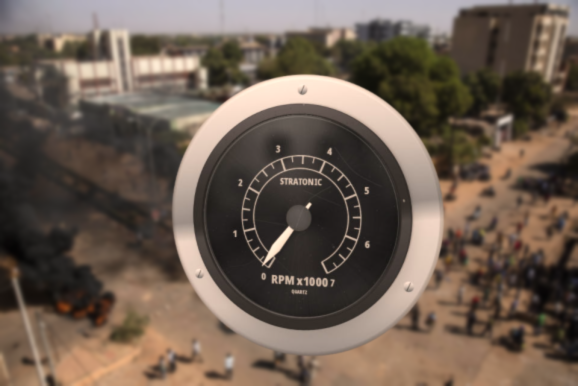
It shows rpm 125
